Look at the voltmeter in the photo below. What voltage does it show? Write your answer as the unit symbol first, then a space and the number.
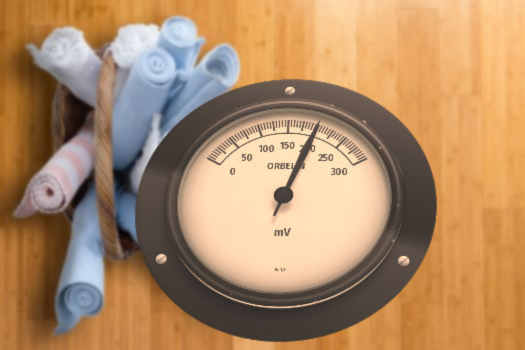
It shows mV 200
